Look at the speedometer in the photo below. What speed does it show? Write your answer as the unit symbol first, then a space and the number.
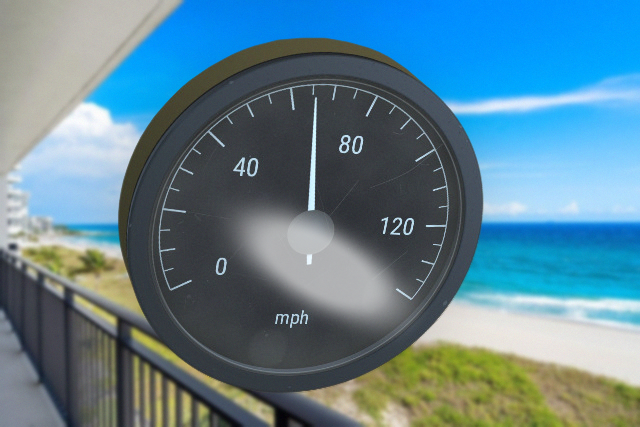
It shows mph 65
